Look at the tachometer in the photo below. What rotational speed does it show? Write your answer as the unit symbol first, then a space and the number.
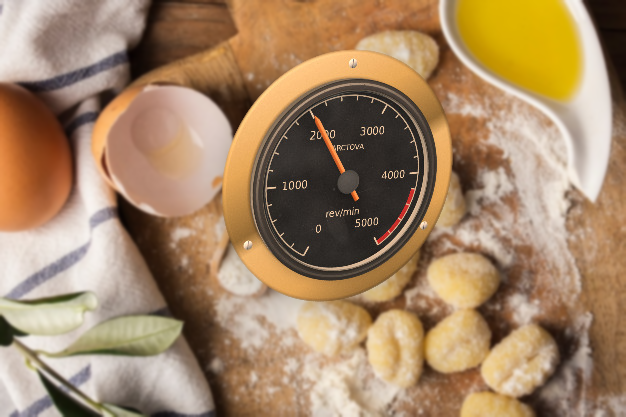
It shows rpm 2000
